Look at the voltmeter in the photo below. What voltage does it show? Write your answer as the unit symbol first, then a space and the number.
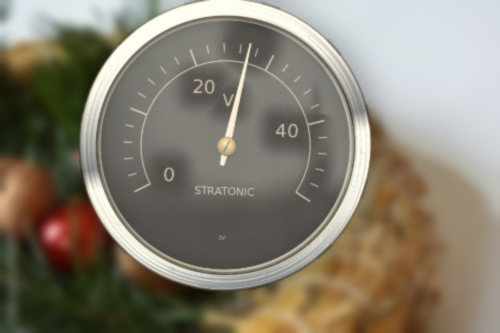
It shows V 27
